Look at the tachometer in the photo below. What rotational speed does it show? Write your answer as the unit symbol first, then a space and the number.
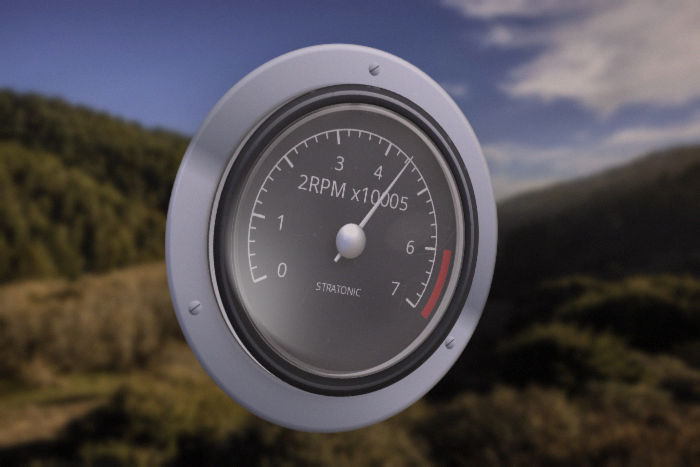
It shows rpm 4400
